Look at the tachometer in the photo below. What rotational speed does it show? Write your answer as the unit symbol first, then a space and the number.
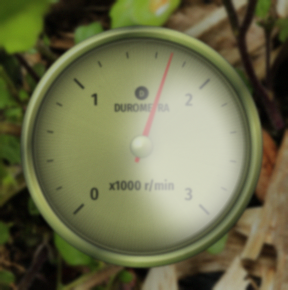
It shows rpm 1700
